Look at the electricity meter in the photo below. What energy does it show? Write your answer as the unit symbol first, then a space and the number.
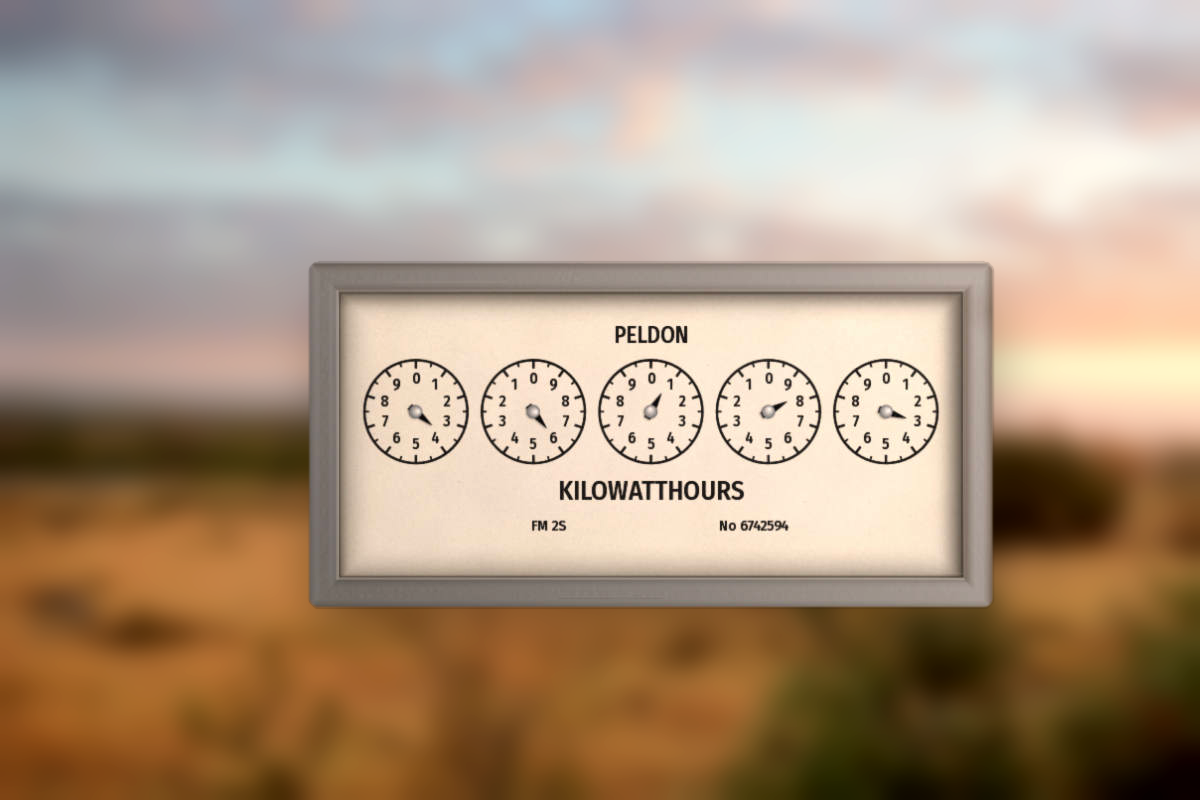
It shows kWh 36083
